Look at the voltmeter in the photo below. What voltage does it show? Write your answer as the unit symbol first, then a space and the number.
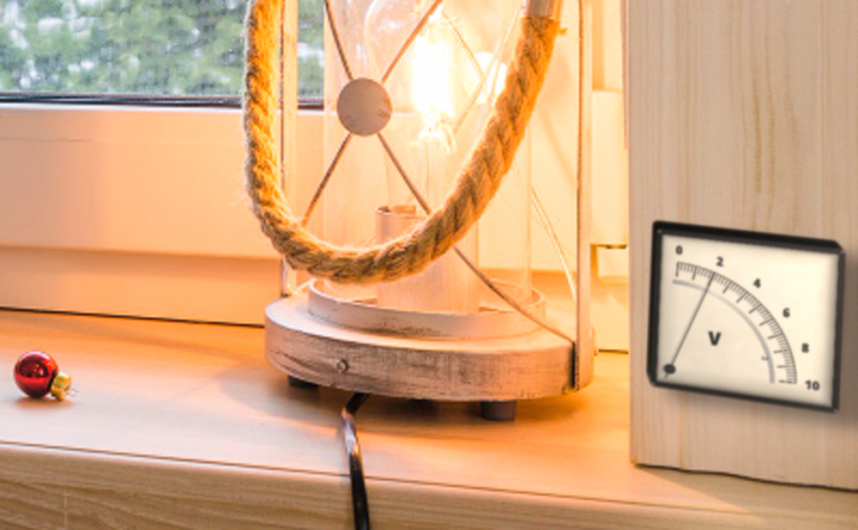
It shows V 2
